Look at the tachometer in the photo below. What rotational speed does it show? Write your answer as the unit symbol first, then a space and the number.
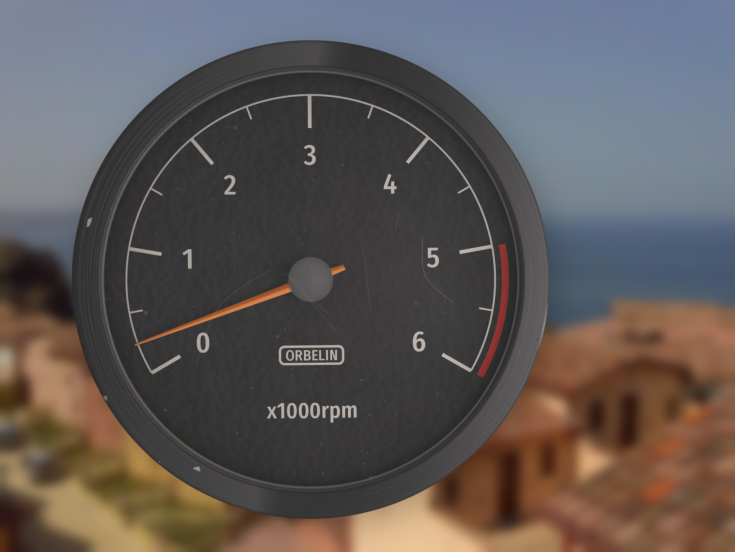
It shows rpm 250
